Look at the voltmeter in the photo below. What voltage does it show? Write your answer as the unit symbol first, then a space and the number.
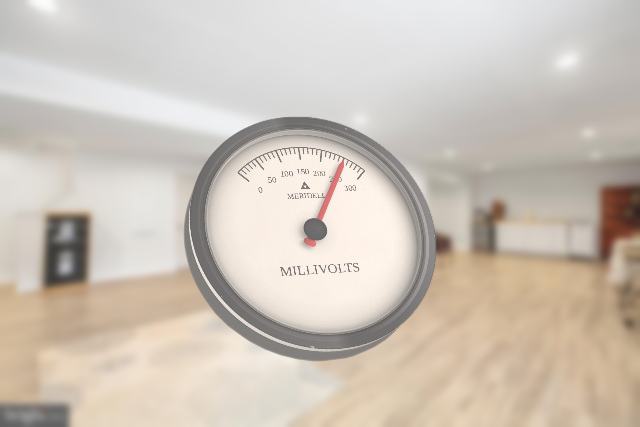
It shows mV 250
